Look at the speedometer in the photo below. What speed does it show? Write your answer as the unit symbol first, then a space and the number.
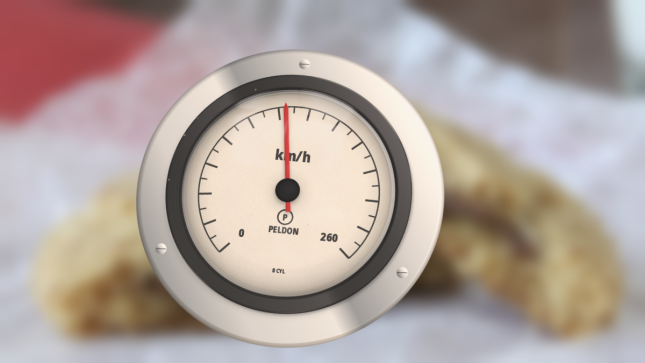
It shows km/h 125
